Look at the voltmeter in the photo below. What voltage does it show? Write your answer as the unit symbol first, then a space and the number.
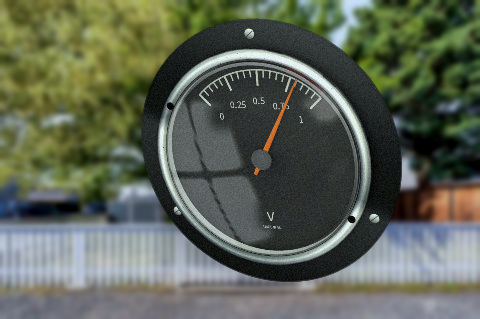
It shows V 0.8
